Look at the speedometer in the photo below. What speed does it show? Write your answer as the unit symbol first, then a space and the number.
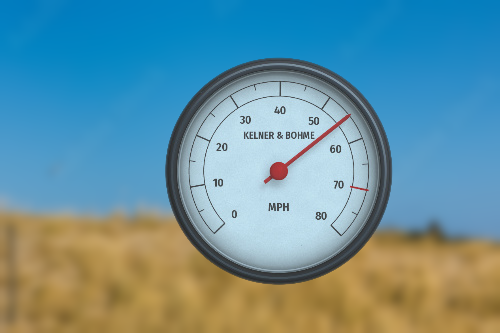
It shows mph 55
